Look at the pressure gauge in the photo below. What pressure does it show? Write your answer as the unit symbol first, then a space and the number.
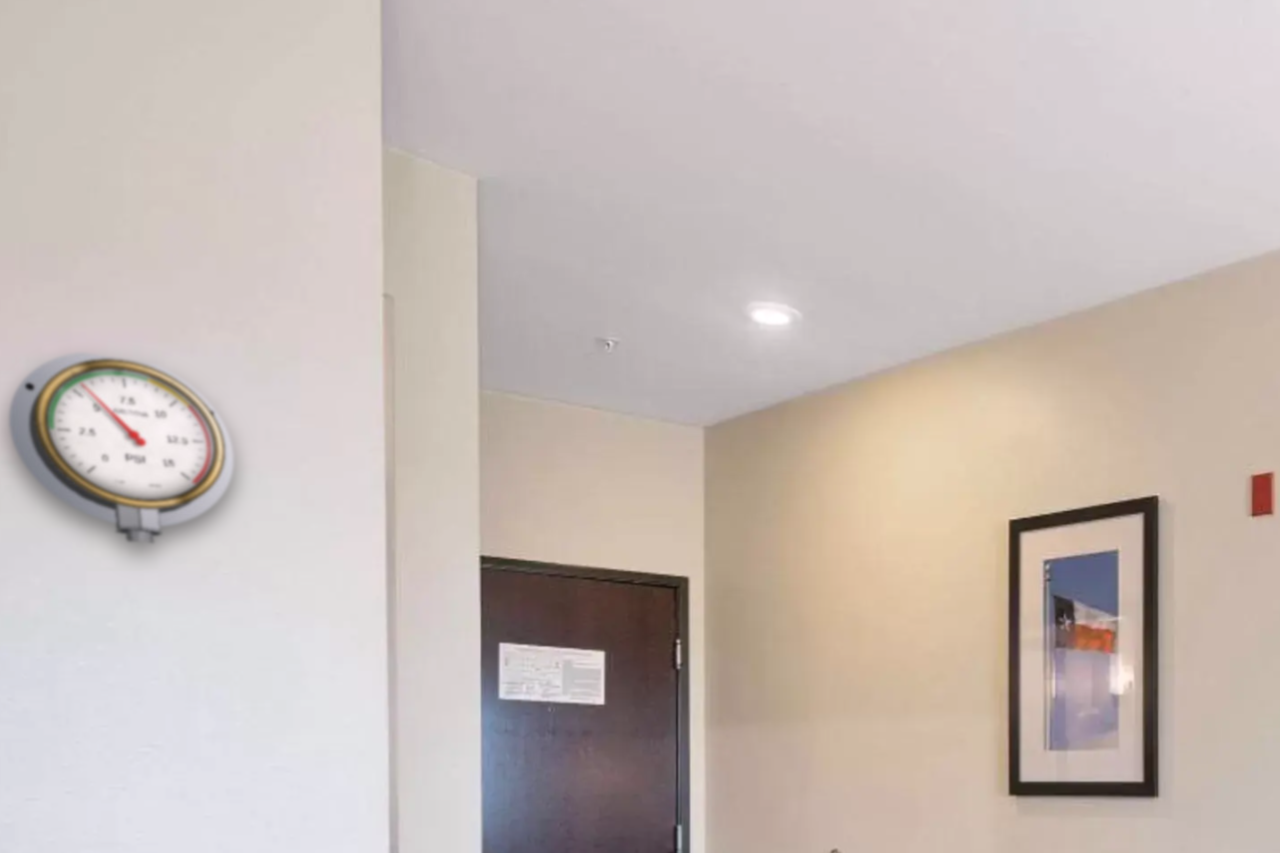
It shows psi 5.5
